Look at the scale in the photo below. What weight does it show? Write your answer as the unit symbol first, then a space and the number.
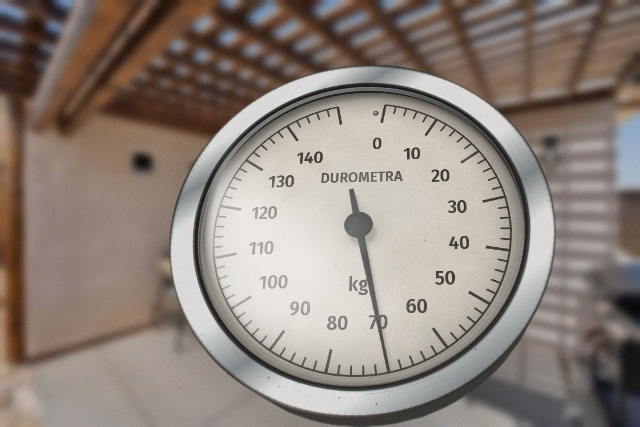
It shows kg 70
